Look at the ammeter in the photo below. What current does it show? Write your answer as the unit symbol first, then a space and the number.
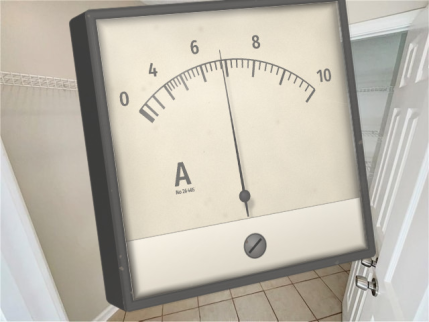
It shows A 6.8
